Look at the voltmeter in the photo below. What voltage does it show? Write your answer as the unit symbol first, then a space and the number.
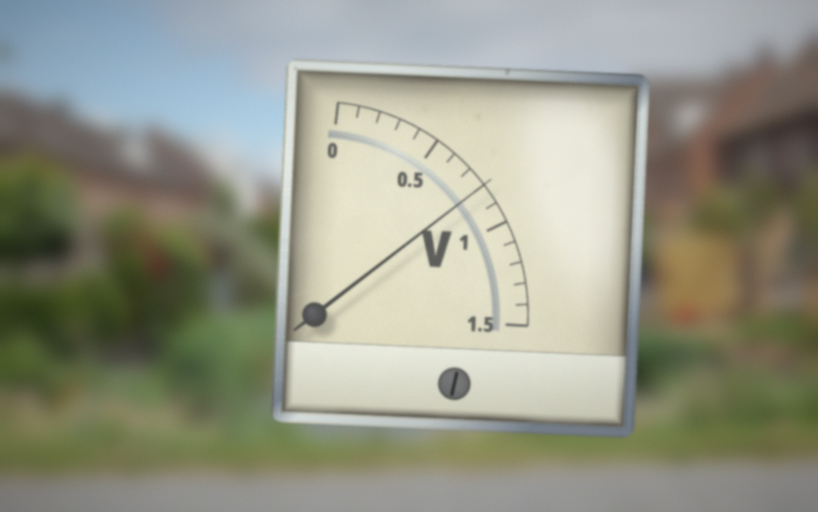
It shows V 0.8
